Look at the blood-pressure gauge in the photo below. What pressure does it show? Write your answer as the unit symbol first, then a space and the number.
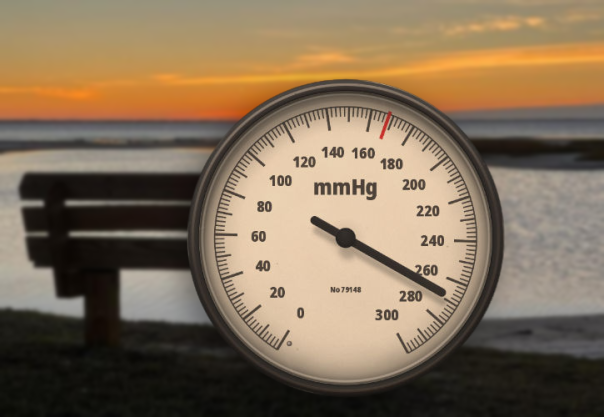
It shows mmHg 268
